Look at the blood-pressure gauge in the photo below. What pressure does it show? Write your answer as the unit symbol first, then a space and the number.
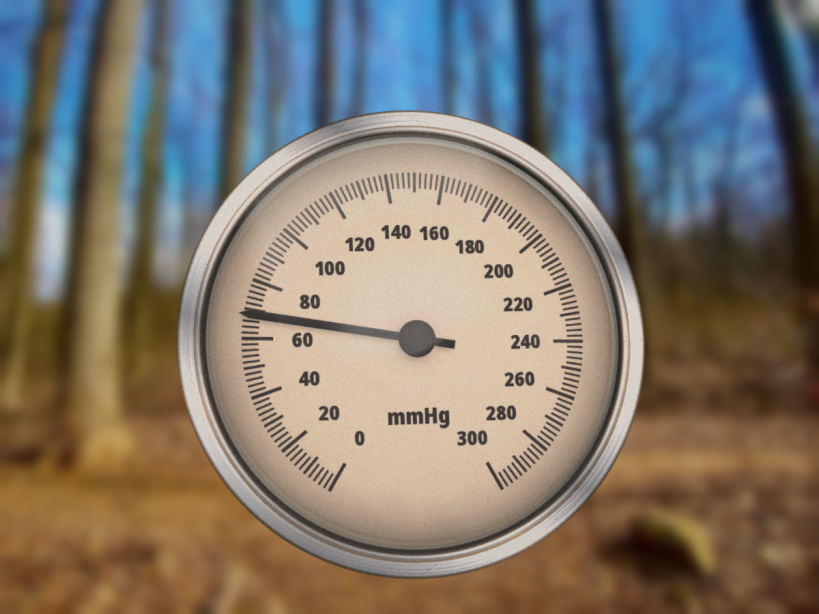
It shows mmHg 68
